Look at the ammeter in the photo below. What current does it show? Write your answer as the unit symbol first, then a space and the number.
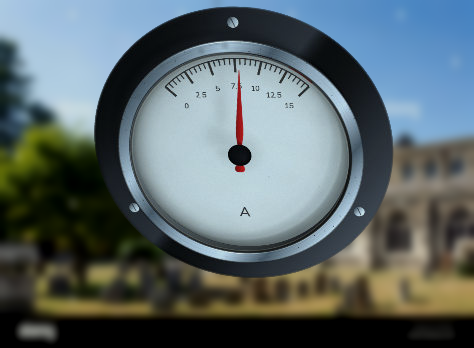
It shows A 8
